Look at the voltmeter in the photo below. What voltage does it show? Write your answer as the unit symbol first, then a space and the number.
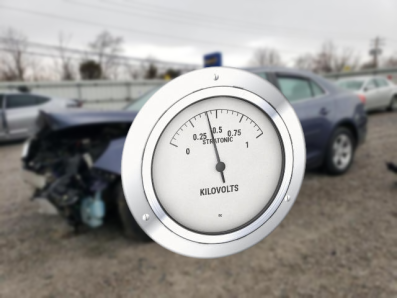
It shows kV 0.4
